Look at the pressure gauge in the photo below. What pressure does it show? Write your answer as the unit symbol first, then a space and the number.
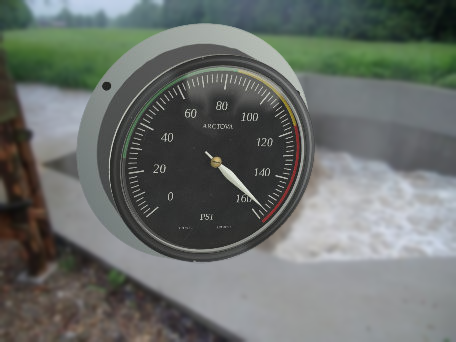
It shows psi 156
